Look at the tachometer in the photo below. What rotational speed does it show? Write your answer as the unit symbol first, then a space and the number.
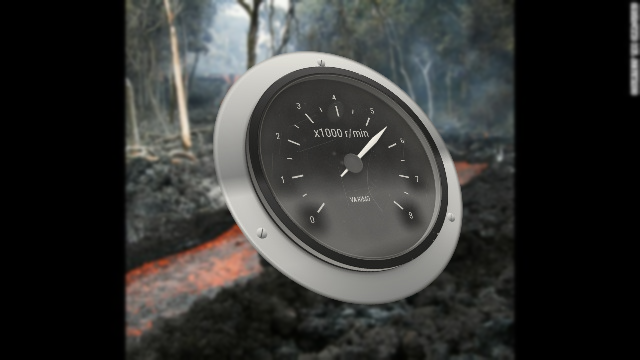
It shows rpm 5500
